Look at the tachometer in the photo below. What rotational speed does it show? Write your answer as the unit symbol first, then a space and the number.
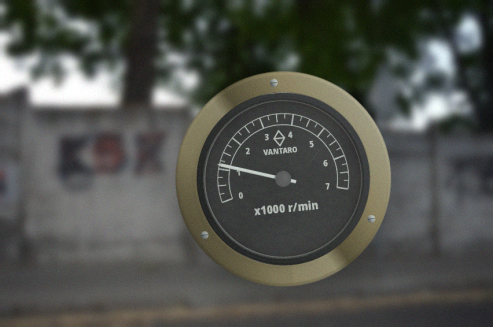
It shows rpm 1125
